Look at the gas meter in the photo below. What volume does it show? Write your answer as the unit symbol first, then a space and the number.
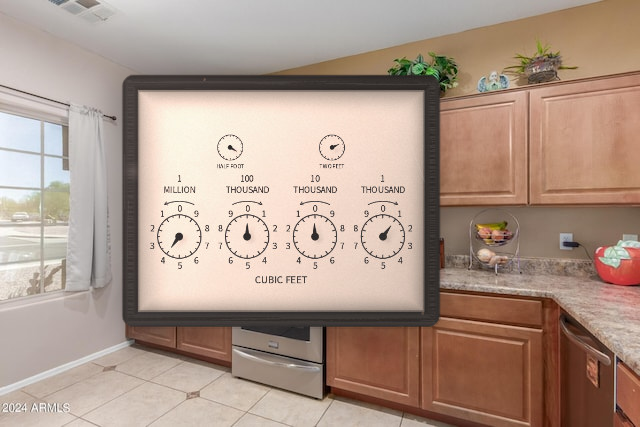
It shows ft³ 400100
